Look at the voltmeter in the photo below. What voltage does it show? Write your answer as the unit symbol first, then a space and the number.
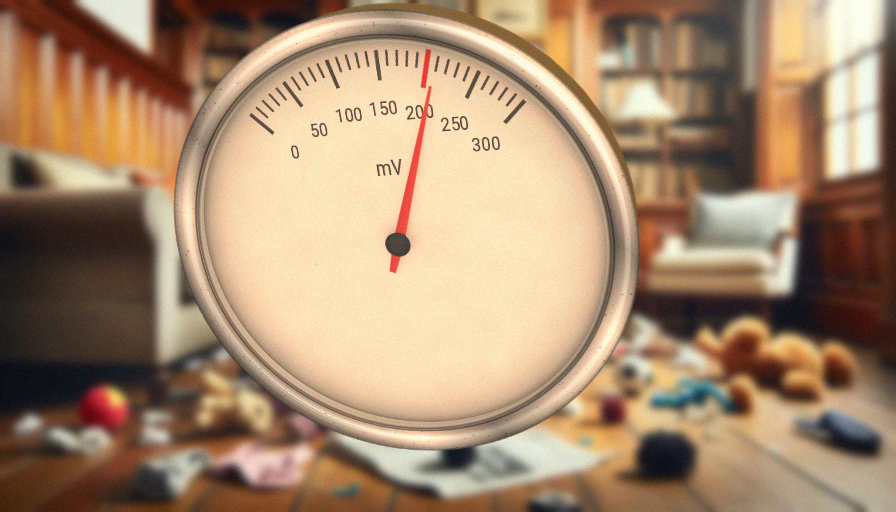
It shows mV 210
